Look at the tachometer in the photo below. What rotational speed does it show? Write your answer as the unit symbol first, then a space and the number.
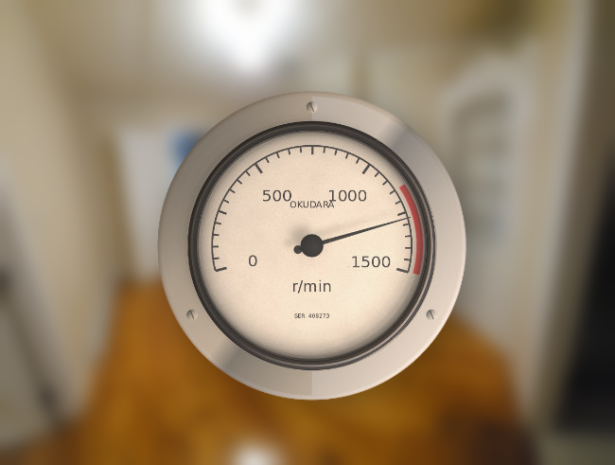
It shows rpm 1275
